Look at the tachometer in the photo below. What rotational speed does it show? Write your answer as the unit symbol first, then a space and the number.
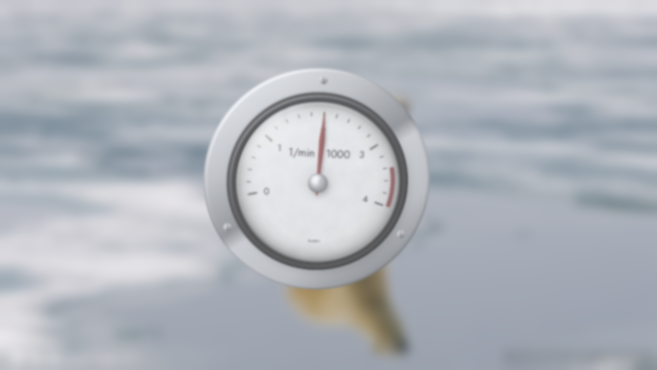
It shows rpm 2000
